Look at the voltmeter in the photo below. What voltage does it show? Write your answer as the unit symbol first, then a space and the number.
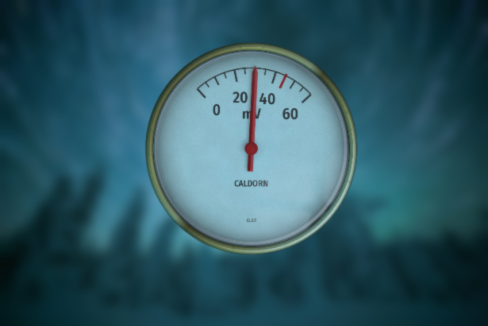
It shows mV 30
